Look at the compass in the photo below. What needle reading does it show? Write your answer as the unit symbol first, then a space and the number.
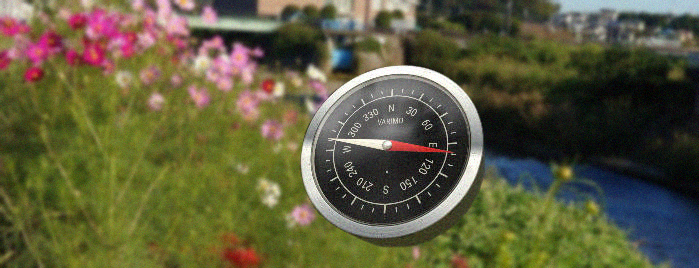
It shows ° 100
